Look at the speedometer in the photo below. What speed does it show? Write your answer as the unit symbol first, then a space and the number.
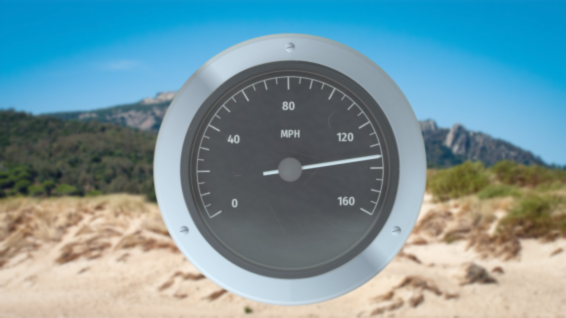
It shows mph 135
